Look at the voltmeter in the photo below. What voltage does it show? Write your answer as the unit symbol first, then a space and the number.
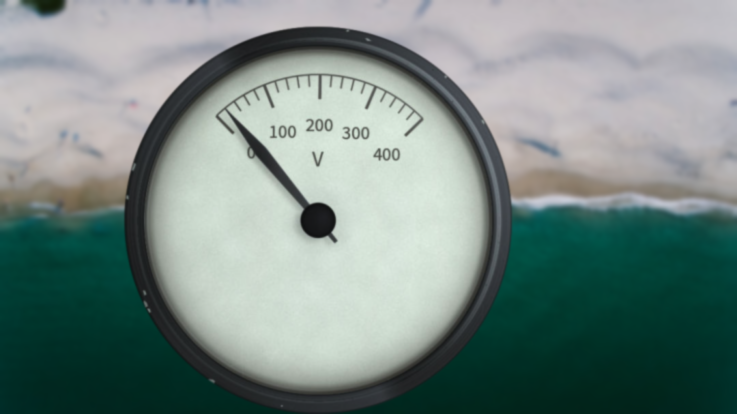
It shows V 20
